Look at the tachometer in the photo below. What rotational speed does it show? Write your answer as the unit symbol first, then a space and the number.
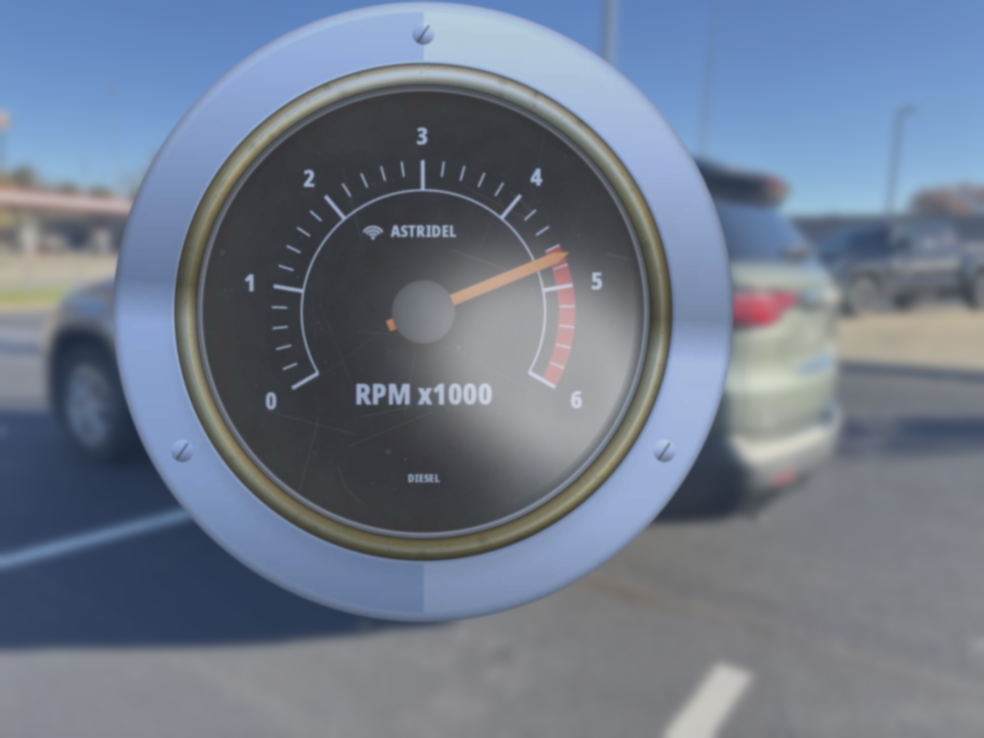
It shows rpm 4700
